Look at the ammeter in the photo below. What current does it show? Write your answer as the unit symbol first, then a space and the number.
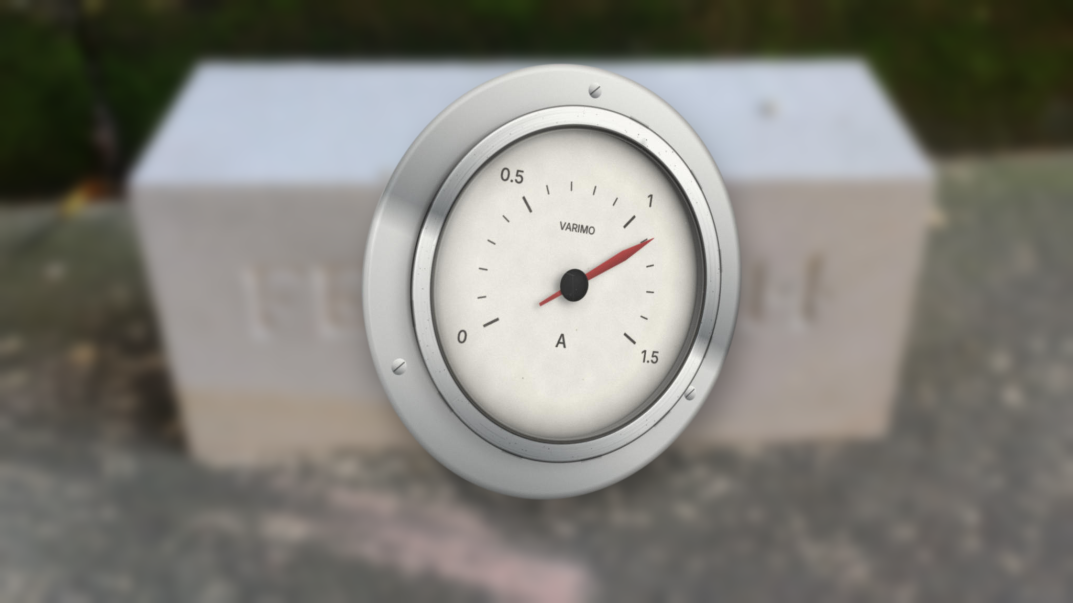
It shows A 1.1
